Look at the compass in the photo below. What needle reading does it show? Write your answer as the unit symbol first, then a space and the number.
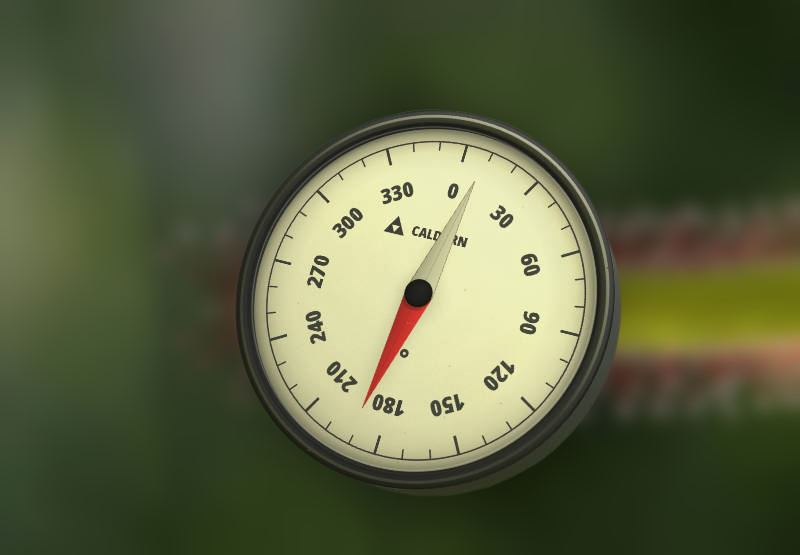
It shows ° 190
